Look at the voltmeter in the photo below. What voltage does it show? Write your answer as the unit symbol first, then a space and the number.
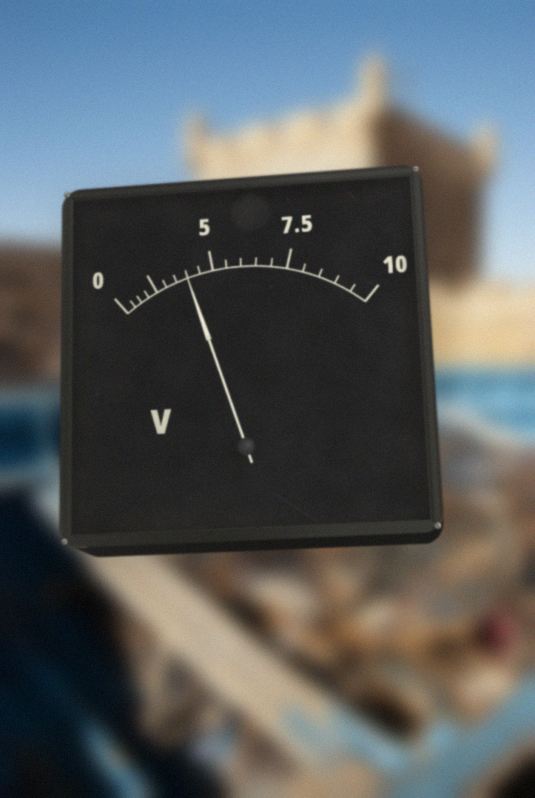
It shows V 4
